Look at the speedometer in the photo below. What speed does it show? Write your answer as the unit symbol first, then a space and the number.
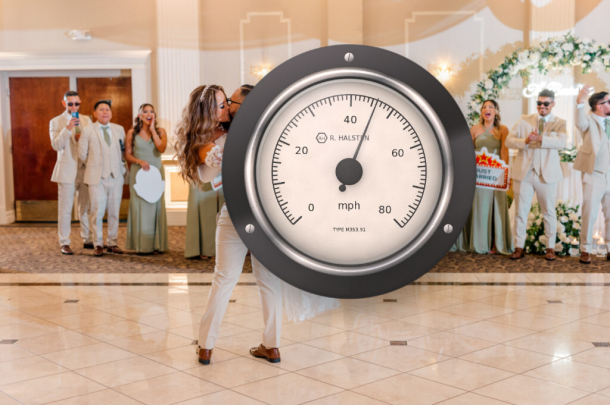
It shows mph 46
